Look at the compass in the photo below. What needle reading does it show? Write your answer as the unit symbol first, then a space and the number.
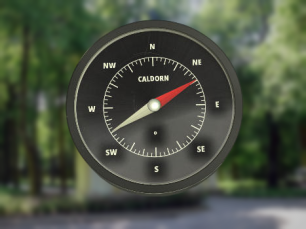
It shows ° 60
